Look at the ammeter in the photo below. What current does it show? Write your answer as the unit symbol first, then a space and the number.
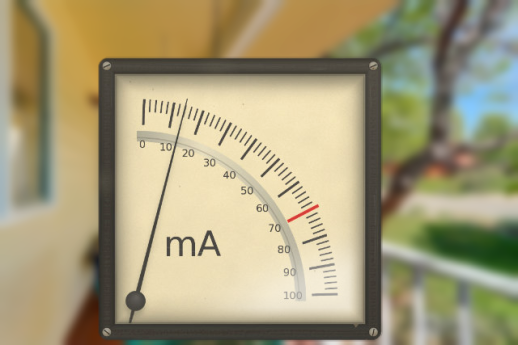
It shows mA 14
